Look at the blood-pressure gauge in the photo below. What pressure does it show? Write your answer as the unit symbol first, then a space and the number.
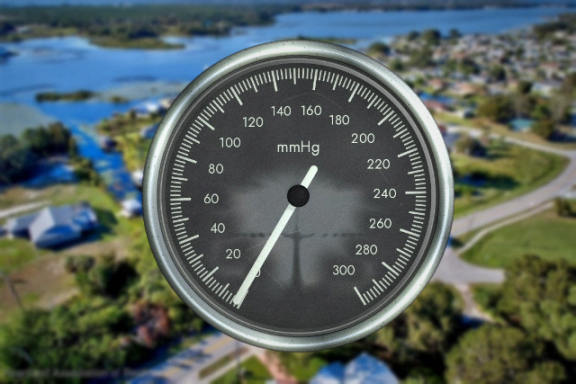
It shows mmHg 2
